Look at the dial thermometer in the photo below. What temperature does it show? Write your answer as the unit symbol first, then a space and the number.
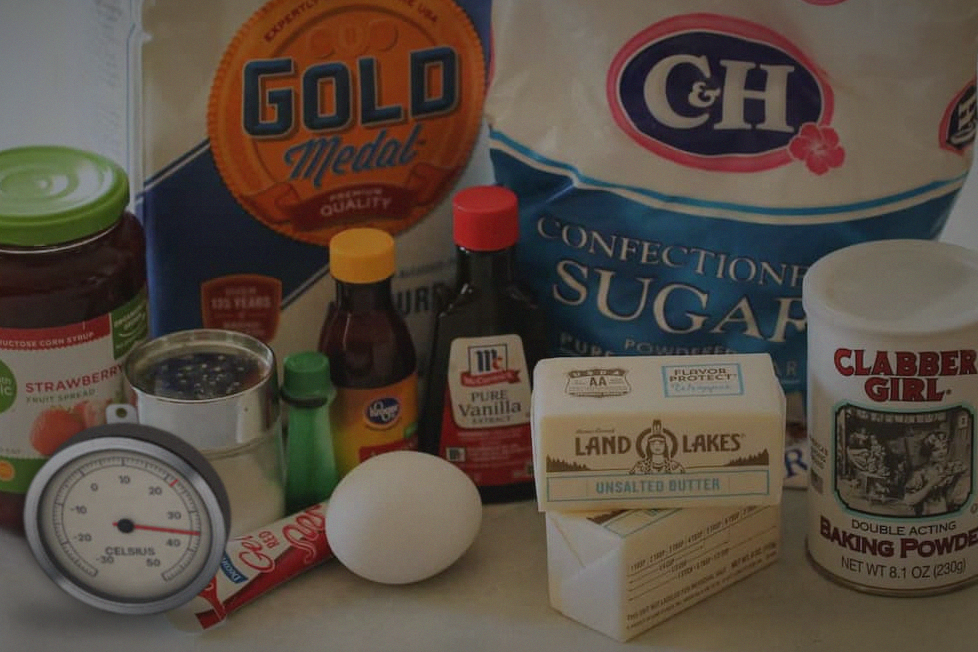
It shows °C 35
